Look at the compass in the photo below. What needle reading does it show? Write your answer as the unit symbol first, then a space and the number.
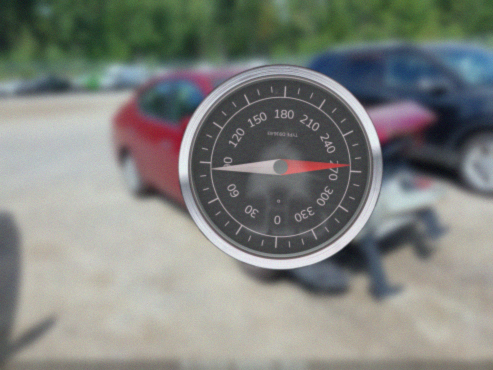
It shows ° 265
